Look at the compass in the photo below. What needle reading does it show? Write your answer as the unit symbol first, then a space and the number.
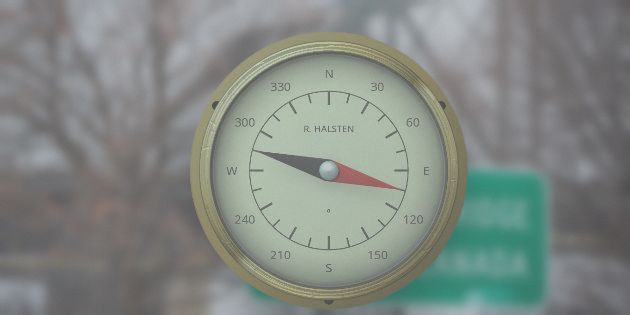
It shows ° 105
